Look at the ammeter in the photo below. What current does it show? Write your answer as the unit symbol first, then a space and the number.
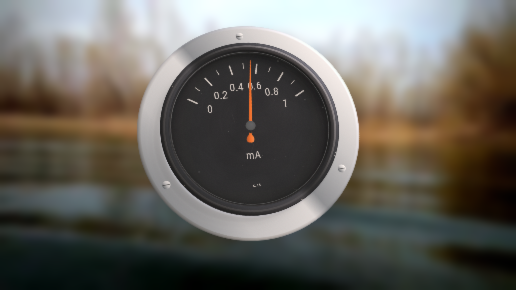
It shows mA 0.55
